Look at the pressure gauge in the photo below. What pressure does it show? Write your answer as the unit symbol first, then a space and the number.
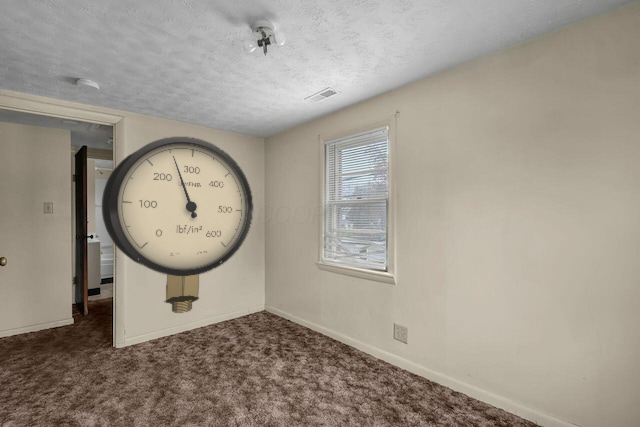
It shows psi 250
